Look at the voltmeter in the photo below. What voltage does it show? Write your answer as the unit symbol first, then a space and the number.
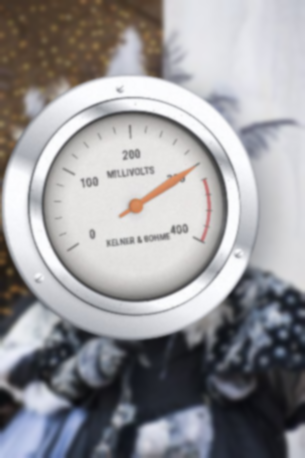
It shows mV 300
